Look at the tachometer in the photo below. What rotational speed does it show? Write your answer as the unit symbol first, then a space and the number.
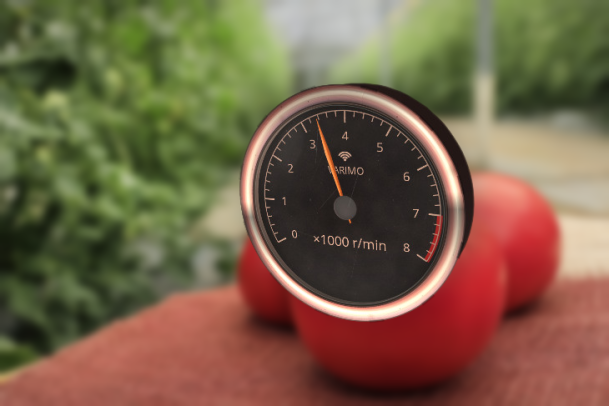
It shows rpm 3400
